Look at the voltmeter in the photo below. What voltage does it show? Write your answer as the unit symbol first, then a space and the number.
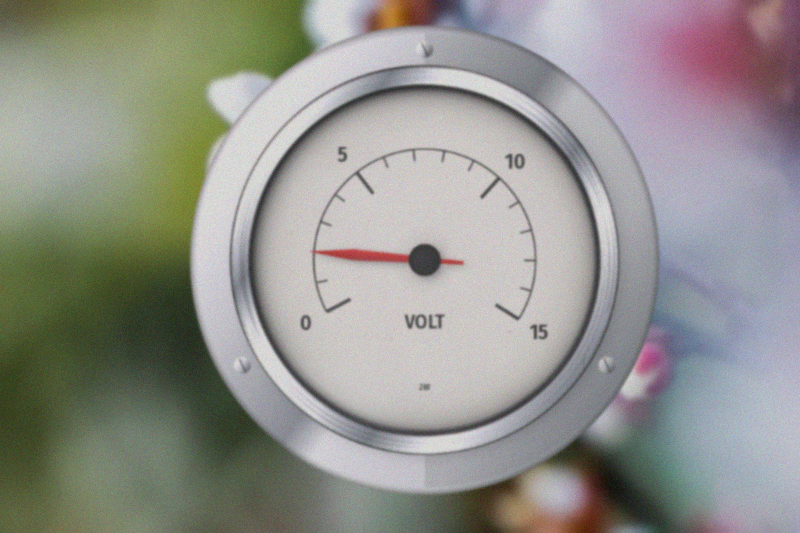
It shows V 2
